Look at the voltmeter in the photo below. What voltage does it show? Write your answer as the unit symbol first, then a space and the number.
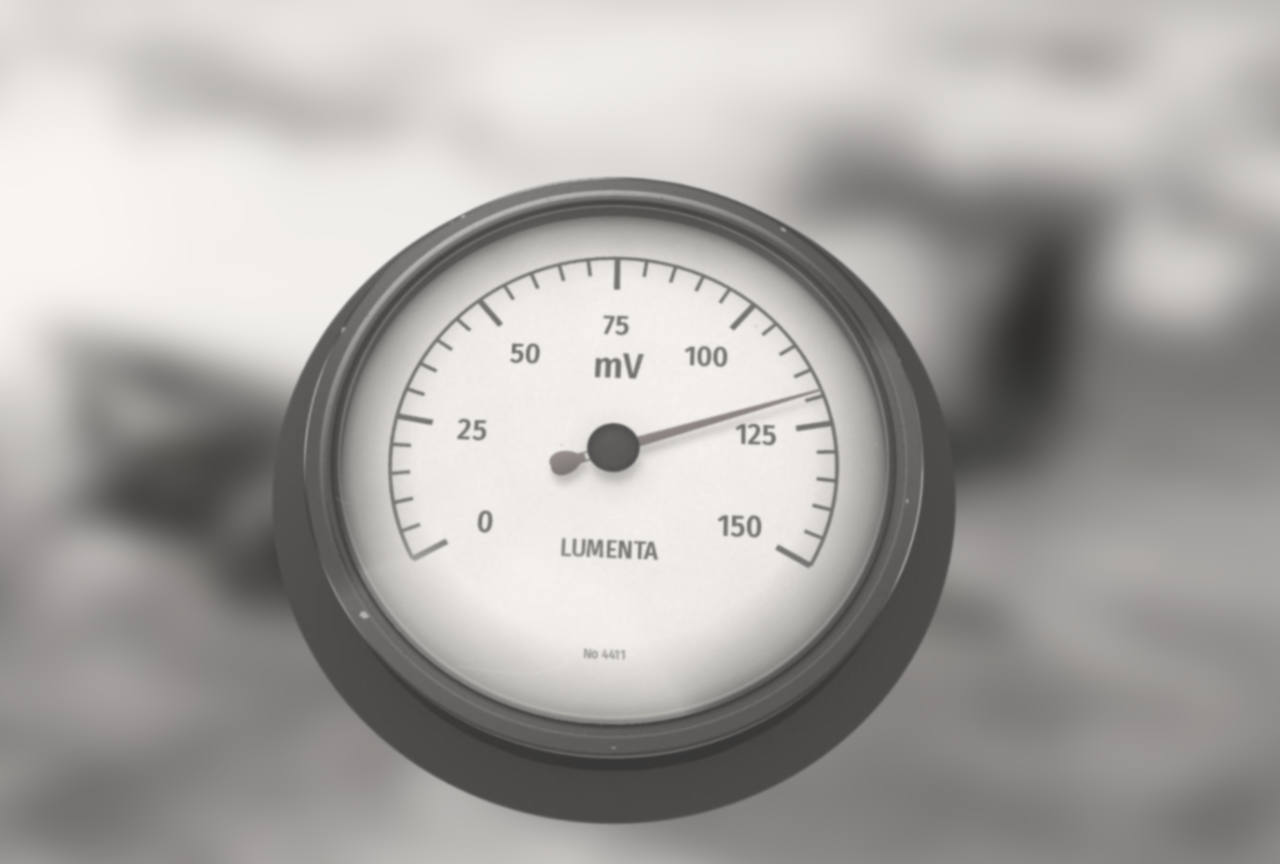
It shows mV 120
